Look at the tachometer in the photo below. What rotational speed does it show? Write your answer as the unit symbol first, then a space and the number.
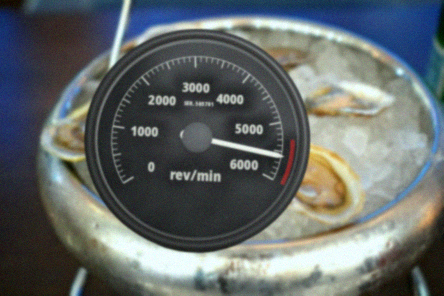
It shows rpm 5600
